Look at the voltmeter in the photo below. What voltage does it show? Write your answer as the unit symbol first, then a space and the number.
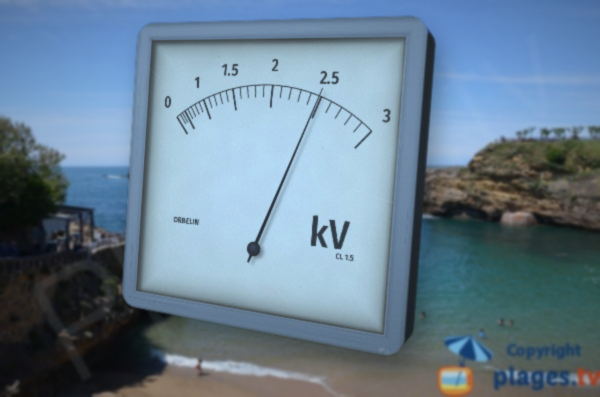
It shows kV 2.5
